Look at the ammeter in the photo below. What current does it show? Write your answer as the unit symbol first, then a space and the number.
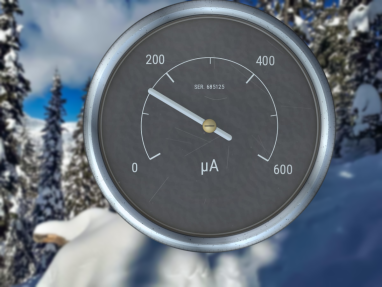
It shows µA 150
